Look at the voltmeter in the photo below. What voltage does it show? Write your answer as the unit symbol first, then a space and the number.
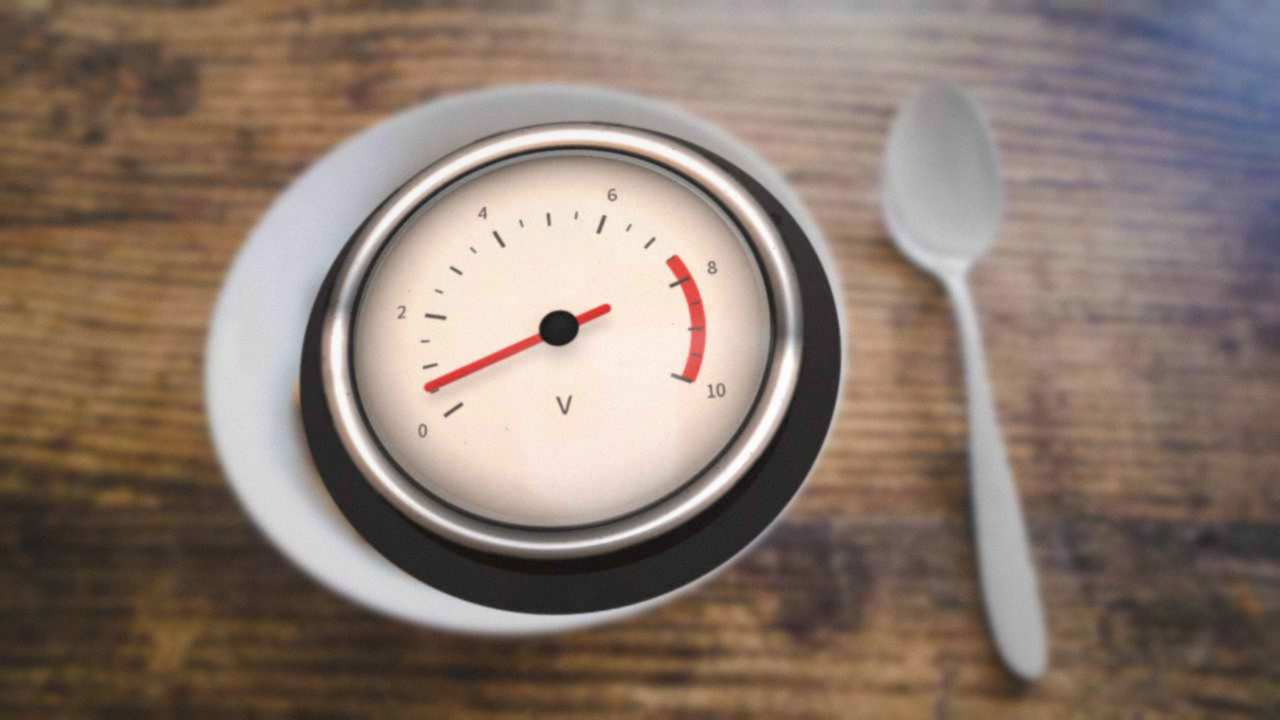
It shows V 0.5
